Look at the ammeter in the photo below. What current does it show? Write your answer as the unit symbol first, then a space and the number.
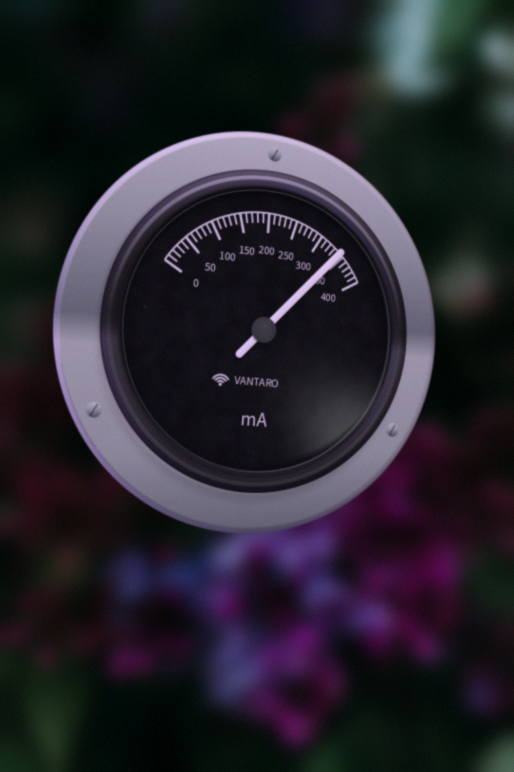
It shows mA 340
